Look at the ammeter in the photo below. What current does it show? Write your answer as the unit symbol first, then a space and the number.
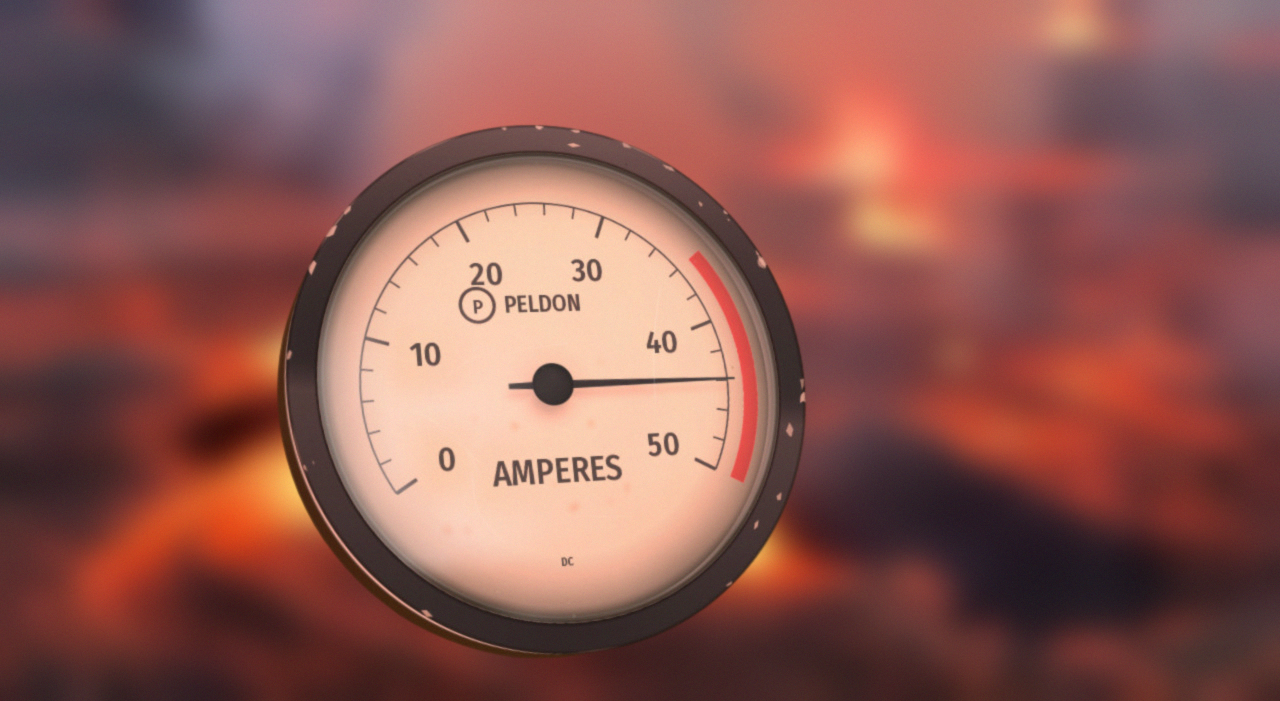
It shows A 44
